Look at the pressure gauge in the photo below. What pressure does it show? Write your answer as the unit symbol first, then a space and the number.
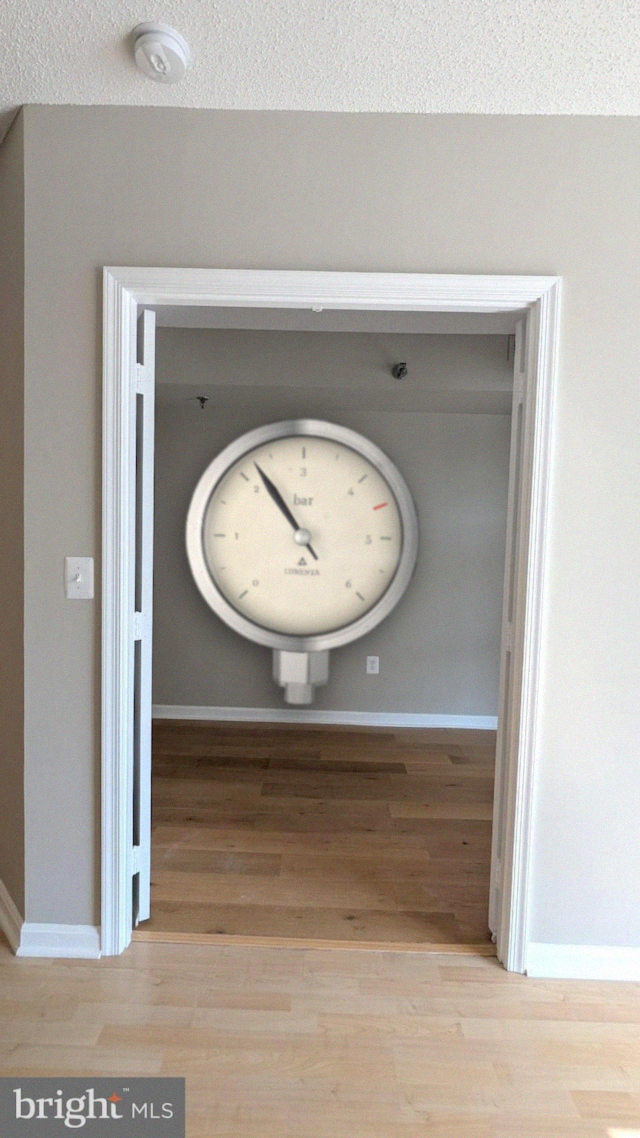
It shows bar 2.25
